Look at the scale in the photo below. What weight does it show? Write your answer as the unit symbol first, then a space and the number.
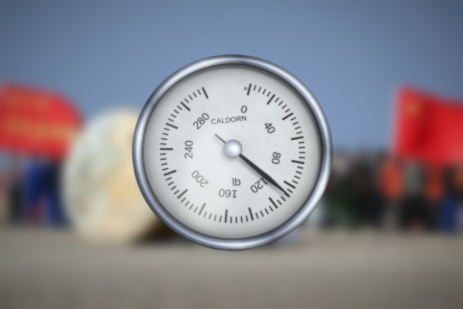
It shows lb 108
